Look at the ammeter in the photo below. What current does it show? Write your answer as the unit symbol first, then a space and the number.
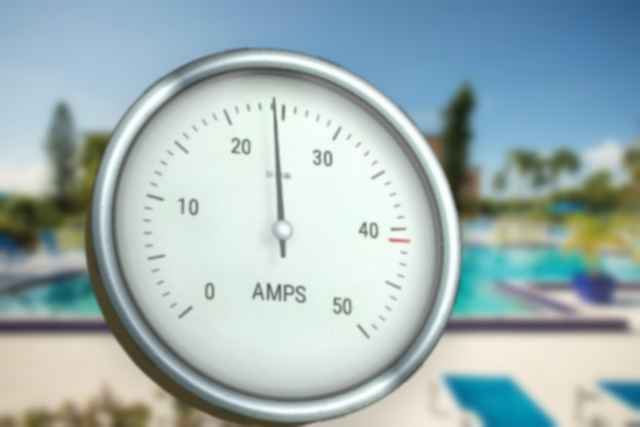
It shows A 24
